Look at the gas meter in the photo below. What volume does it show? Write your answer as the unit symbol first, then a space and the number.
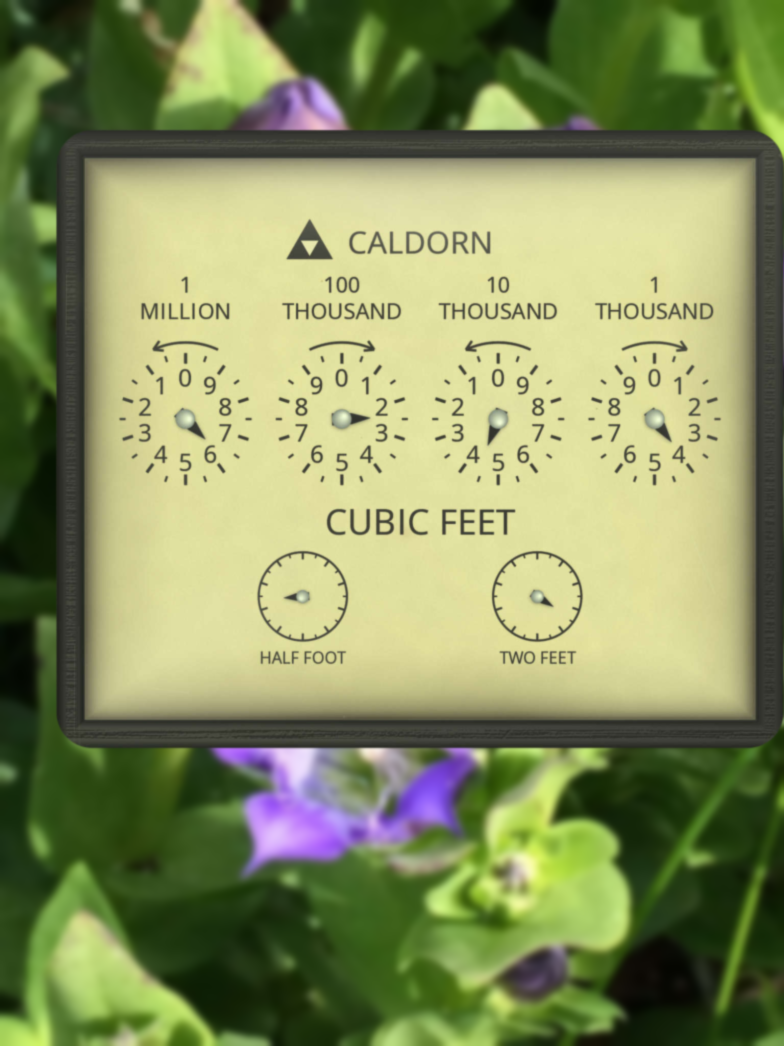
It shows ft³ 624400
